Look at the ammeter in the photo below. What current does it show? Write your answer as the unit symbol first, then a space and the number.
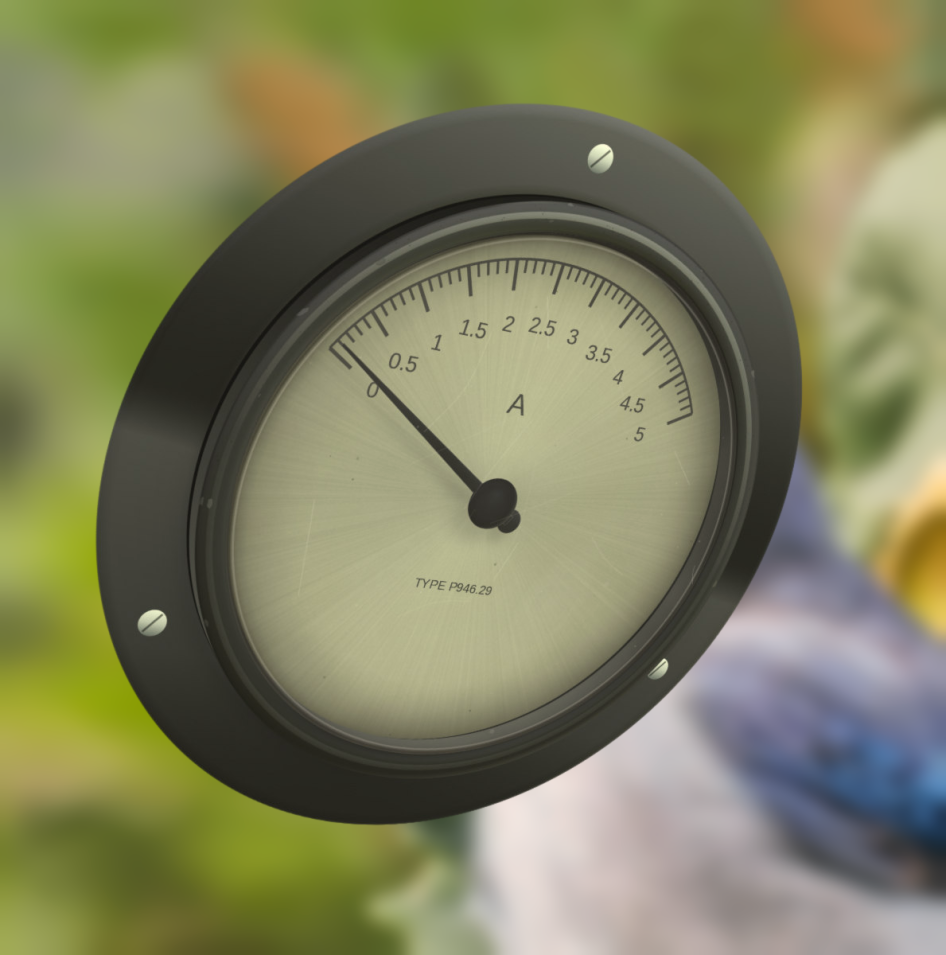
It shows A 0.1
